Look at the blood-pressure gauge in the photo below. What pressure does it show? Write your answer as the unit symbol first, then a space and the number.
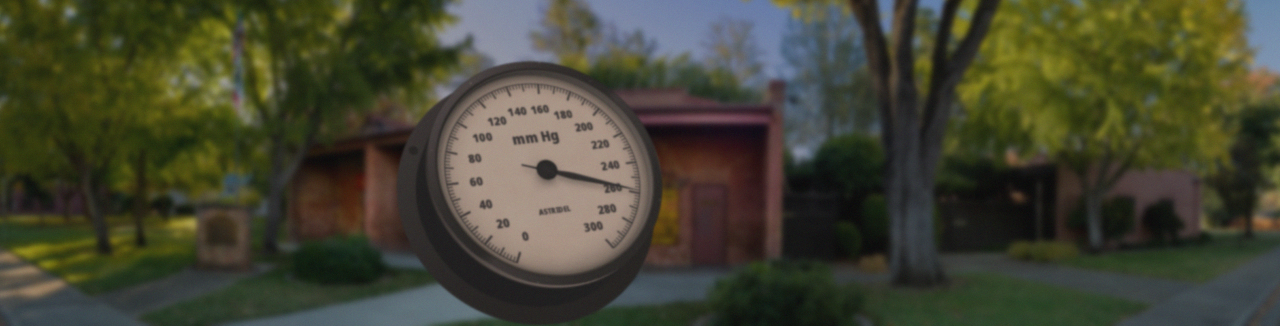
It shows mmHg 260
